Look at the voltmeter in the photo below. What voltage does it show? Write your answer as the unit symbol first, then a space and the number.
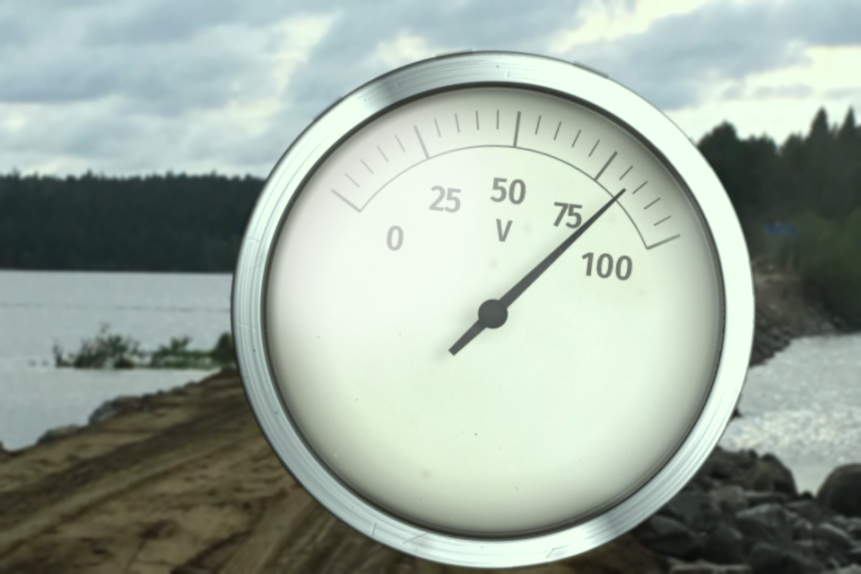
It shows V 82.5
